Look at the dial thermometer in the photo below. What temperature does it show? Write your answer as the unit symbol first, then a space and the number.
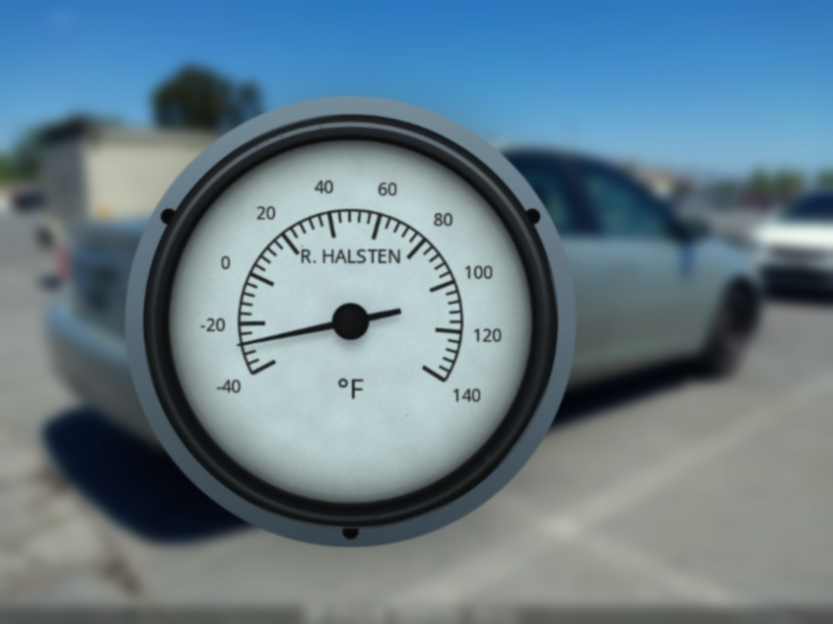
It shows °F -28
